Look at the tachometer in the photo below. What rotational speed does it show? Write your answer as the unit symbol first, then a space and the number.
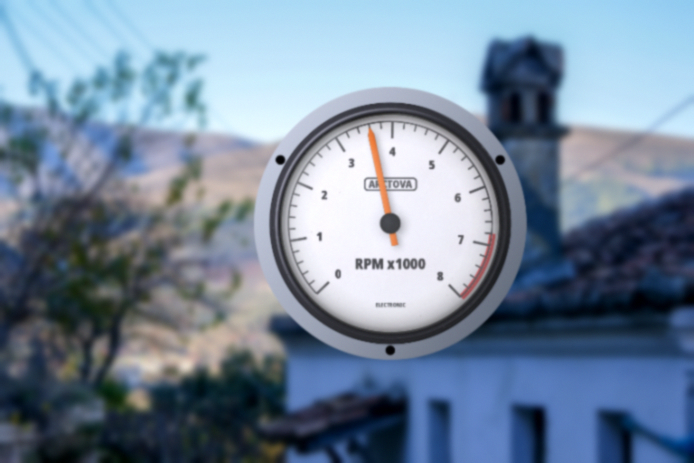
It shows rpm 3600
